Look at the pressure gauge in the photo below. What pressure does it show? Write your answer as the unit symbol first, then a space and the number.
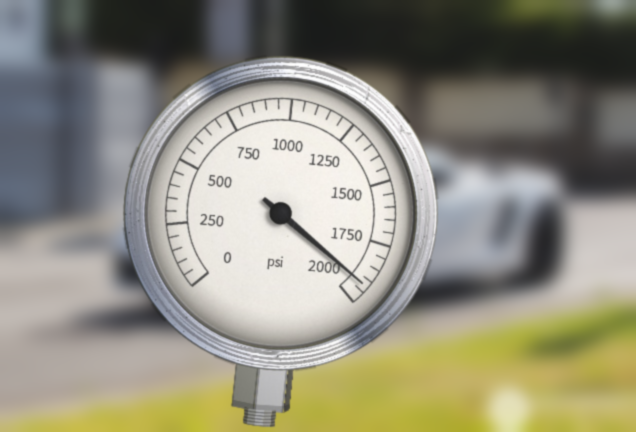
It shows psi 1925
